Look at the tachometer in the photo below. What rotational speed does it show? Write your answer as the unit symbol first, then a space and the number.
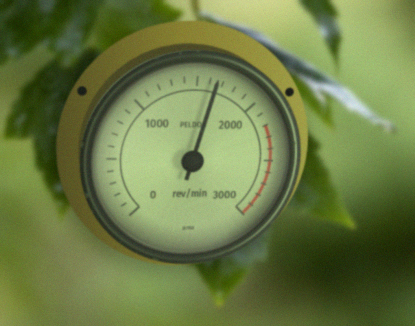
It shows rpm 1650
